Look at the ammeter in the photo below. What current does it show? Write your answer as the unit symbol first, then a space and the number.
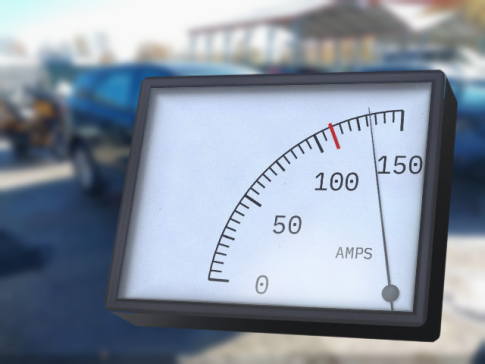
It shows A 132.5
